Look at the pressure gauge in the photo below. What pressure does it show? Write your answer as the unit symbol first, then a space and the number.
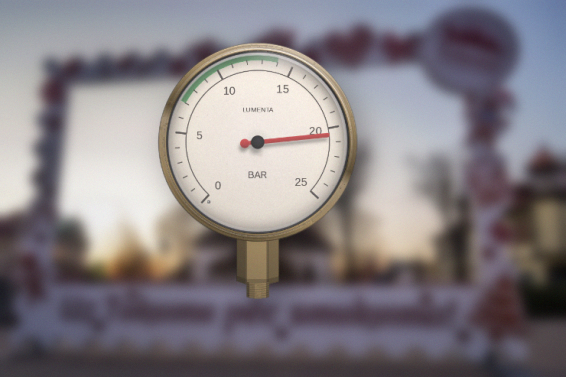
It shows bar 20.5
